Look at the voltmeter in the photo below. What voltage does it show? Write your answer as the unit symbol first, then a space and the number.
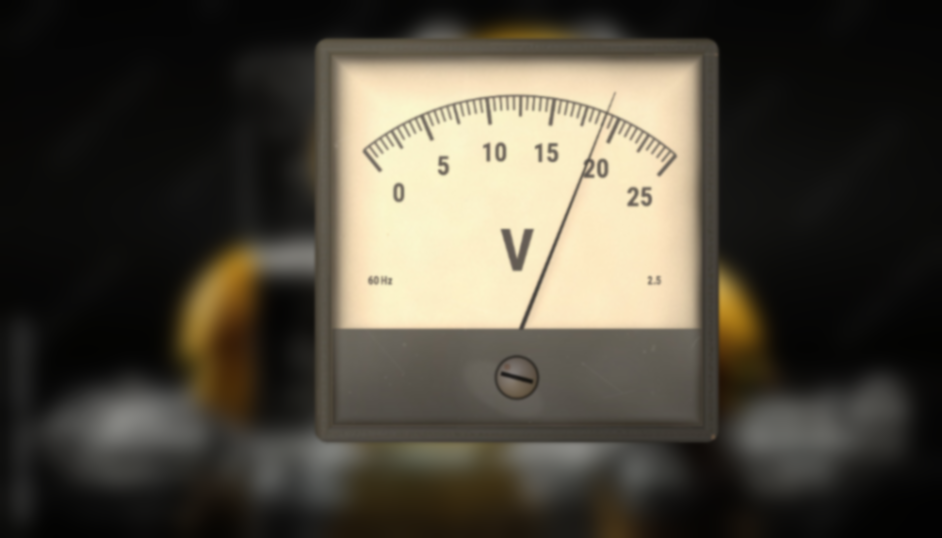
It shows V 19
